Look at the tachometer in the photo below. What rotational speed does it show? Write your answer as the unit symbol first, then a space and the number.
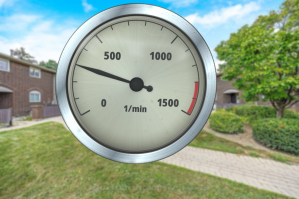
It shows rpm 300
